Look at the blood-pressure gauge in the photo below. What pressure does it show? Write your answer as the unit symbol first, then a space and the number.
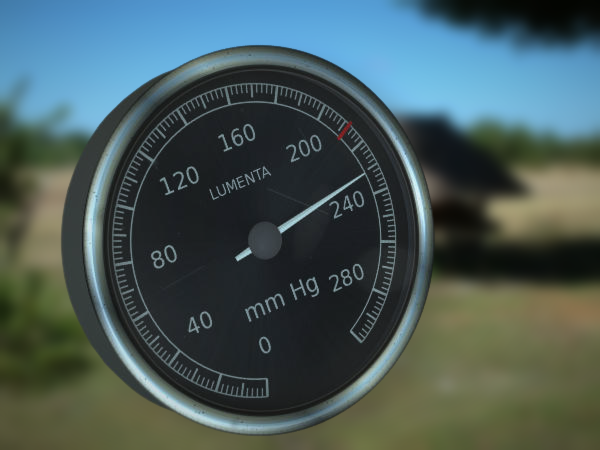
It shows mmHg 230
